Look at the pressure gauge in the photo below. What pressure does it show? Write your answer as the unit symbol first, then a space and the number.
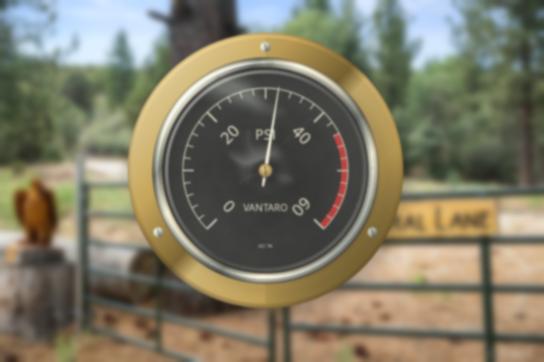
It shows psi 32
